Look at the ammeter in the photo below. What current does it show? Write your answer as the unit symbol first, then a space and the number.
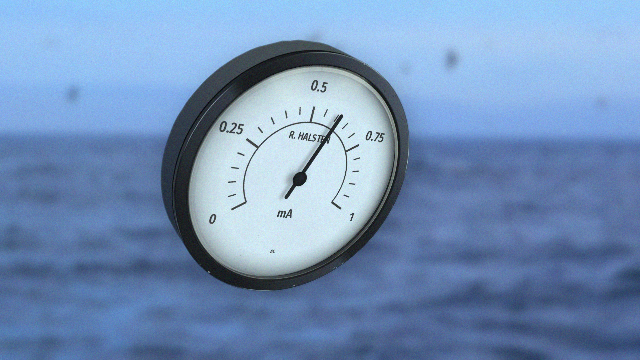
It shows mA 0.6
